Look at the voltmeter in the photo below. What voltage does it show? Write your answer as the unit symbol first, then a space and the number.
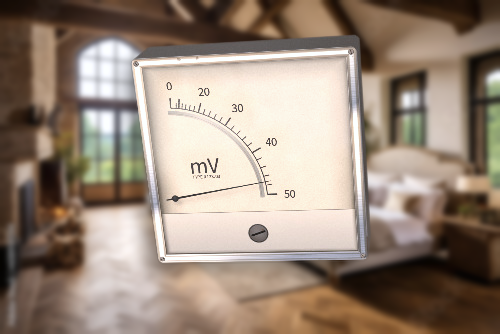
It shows mV 47
